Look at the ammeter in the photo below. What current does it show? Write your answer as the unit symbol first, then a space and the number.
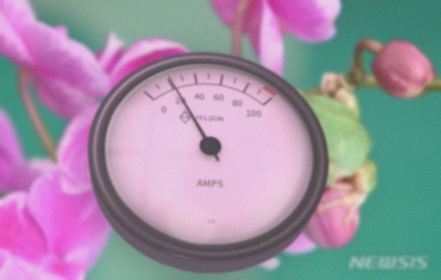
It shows A 20
